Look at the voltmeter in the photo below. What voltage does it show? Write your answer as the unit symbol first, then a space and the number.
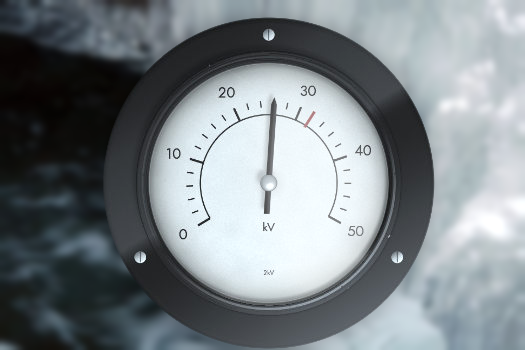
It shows kV 26
